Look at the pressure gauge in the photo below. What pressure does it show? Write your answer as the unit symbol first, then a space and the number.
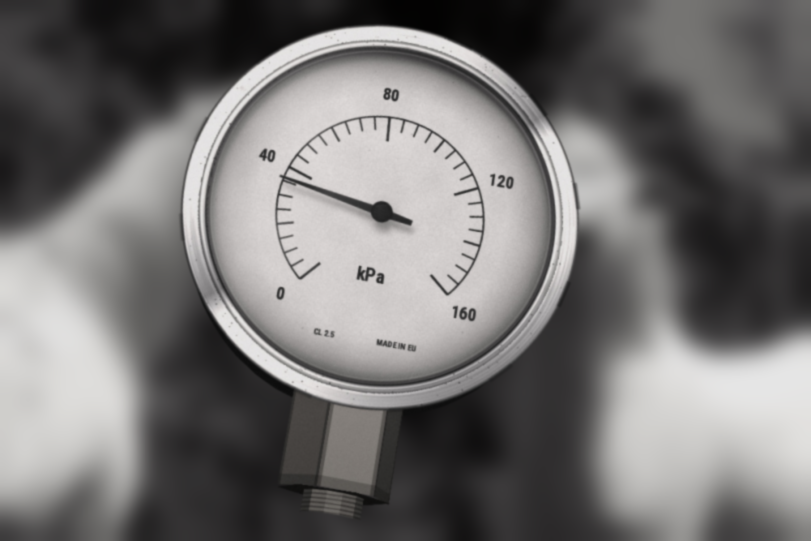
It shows kPa 35
